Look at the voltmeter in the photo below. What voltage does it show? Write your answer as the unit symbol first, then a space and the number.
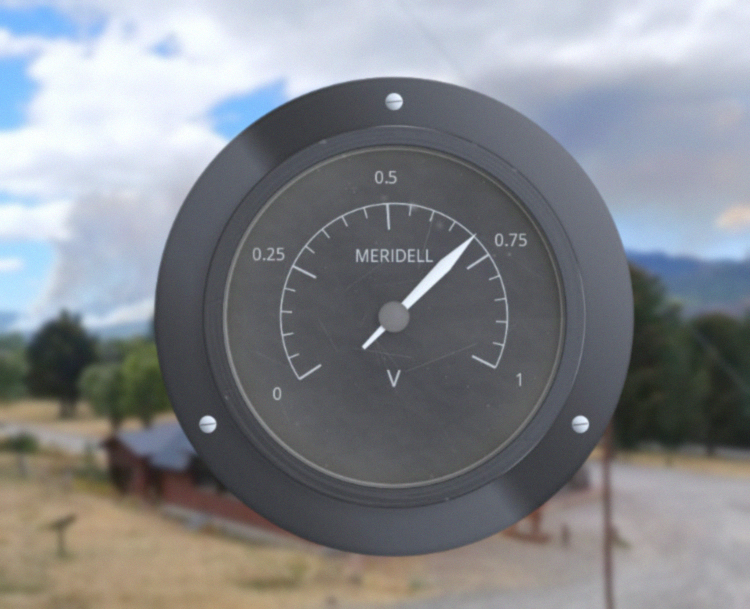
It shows V 0.7
